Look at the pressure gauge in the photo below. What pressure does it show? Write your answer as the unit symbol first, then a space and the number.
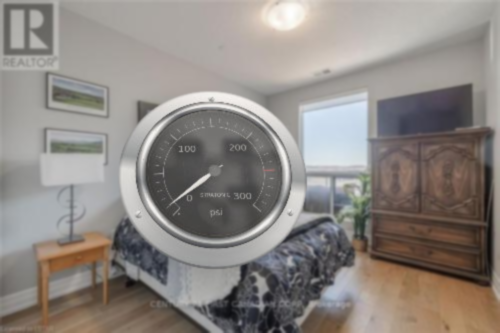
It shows psi 10
